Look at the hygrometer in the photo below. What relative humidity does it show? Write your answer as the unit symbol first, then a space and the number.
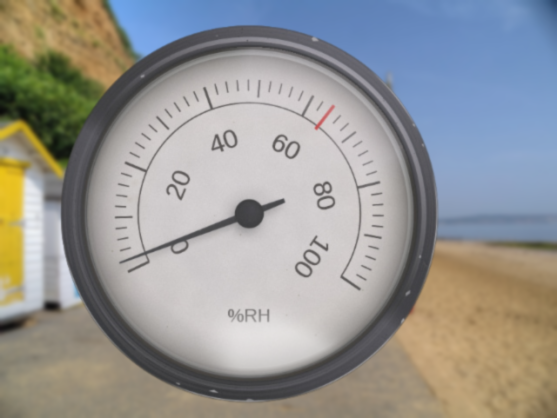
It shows % 2
